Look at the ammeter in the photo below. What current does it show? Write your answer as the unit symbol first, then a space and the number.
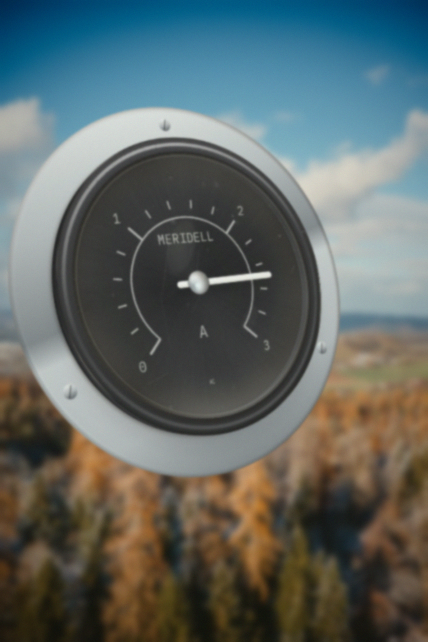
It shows A 2.5
